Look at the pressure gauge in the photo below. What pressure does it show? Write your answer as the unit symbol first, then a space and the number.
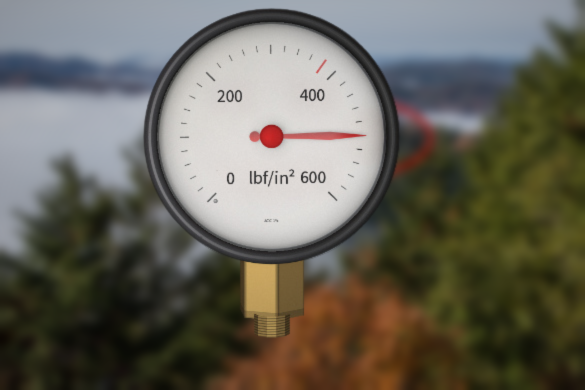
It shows psi 500
